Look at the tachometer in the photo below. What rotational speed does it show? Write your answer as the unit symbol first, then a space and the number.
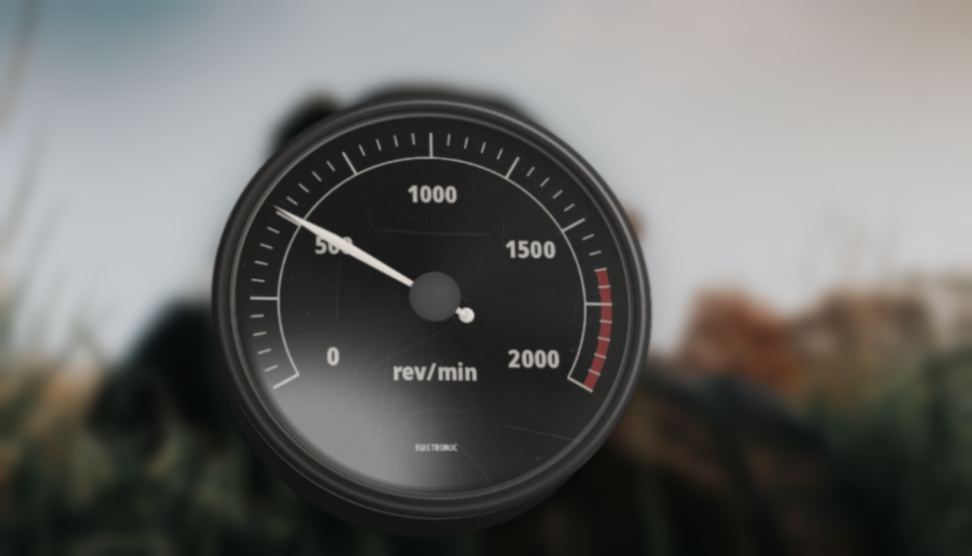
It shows rpm 500
